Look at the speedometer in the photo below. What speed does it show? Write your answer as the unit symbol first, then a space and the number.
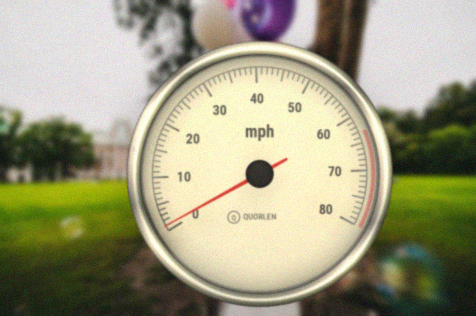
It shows mph 1
